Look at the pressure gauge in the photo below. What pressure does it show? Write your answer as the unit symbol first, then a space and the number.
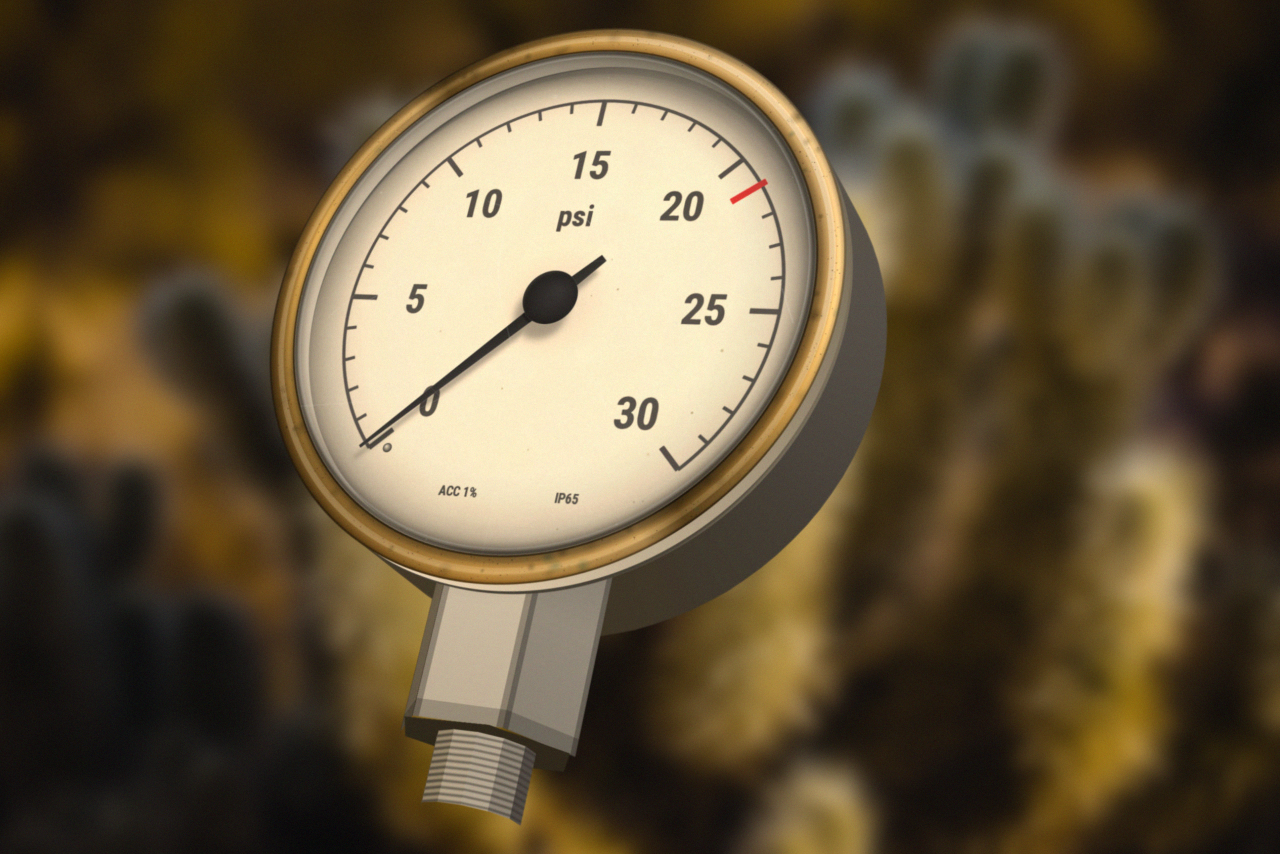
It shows psi 0
